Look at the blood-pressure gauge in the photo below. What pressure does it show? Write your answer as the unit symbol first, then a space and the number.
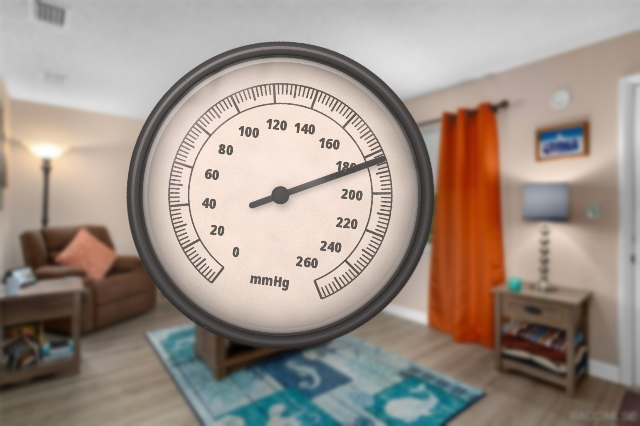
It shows mmHg 184
